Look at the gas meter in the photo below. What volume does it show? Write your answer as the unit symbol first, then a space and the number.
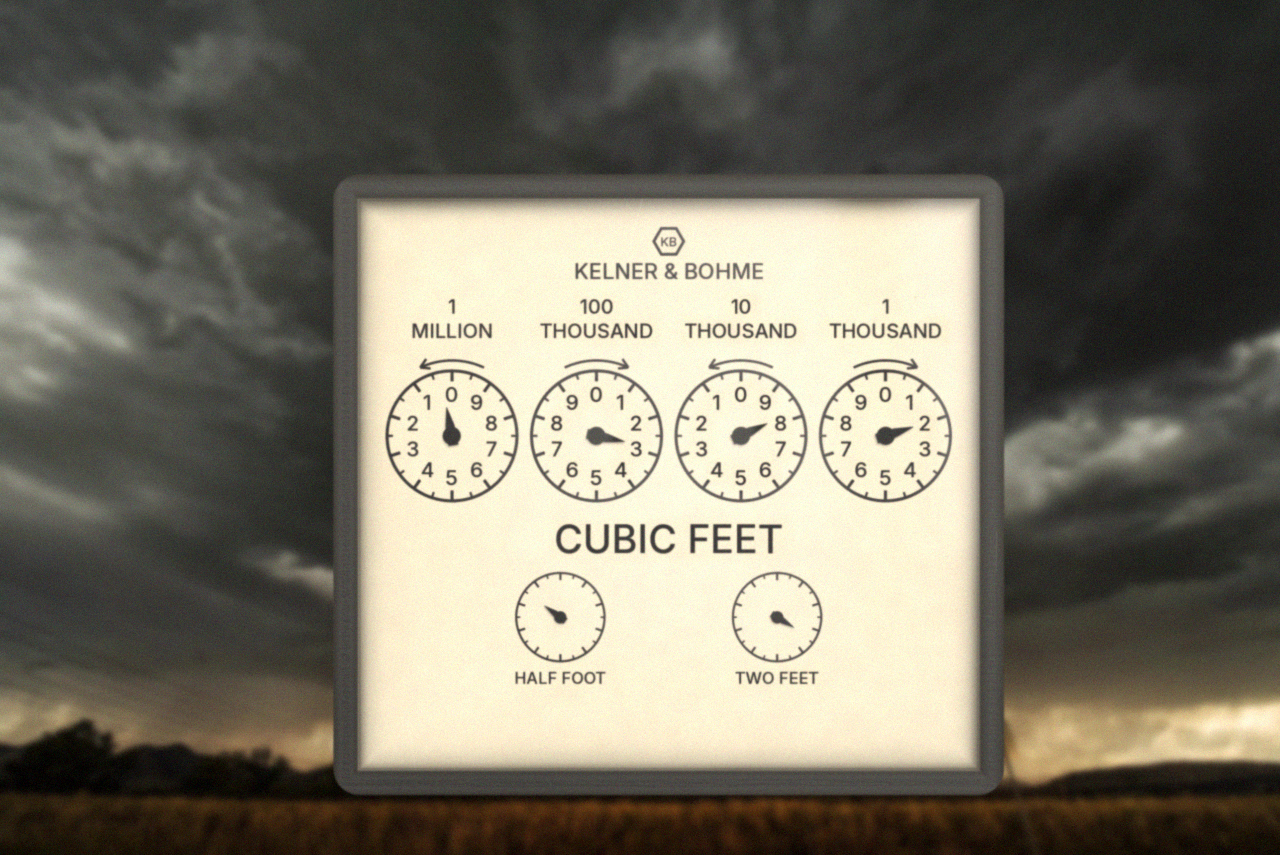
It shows ft³ 28200
